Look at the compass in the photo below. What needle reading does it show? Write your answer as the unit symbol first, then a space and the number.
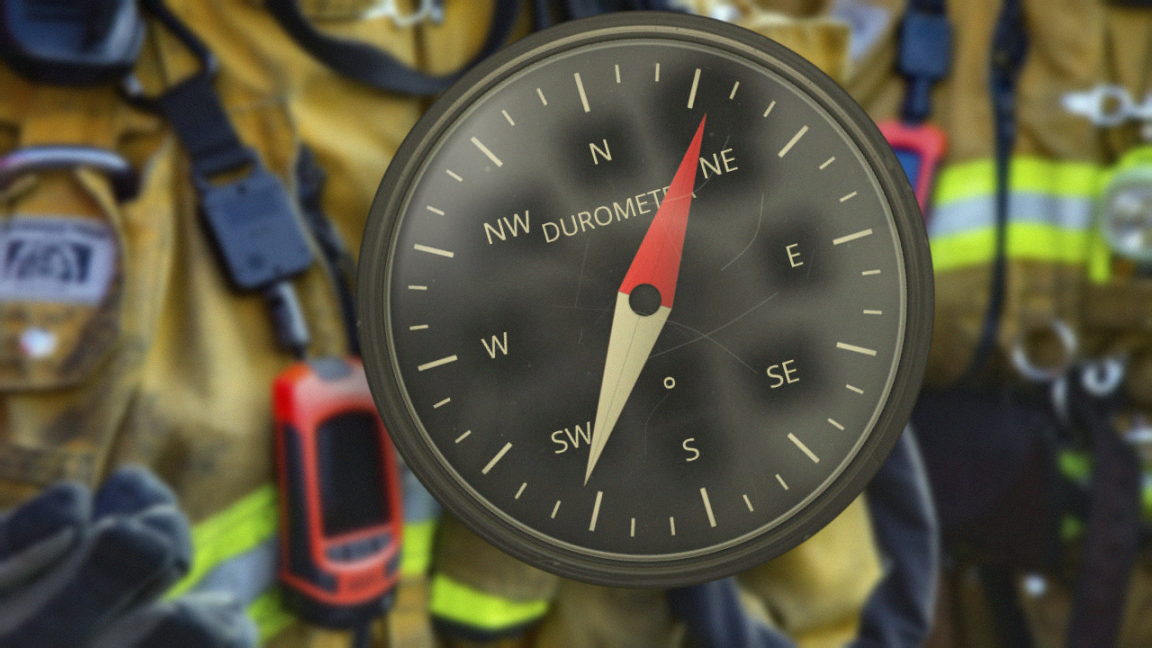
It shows ° 35
